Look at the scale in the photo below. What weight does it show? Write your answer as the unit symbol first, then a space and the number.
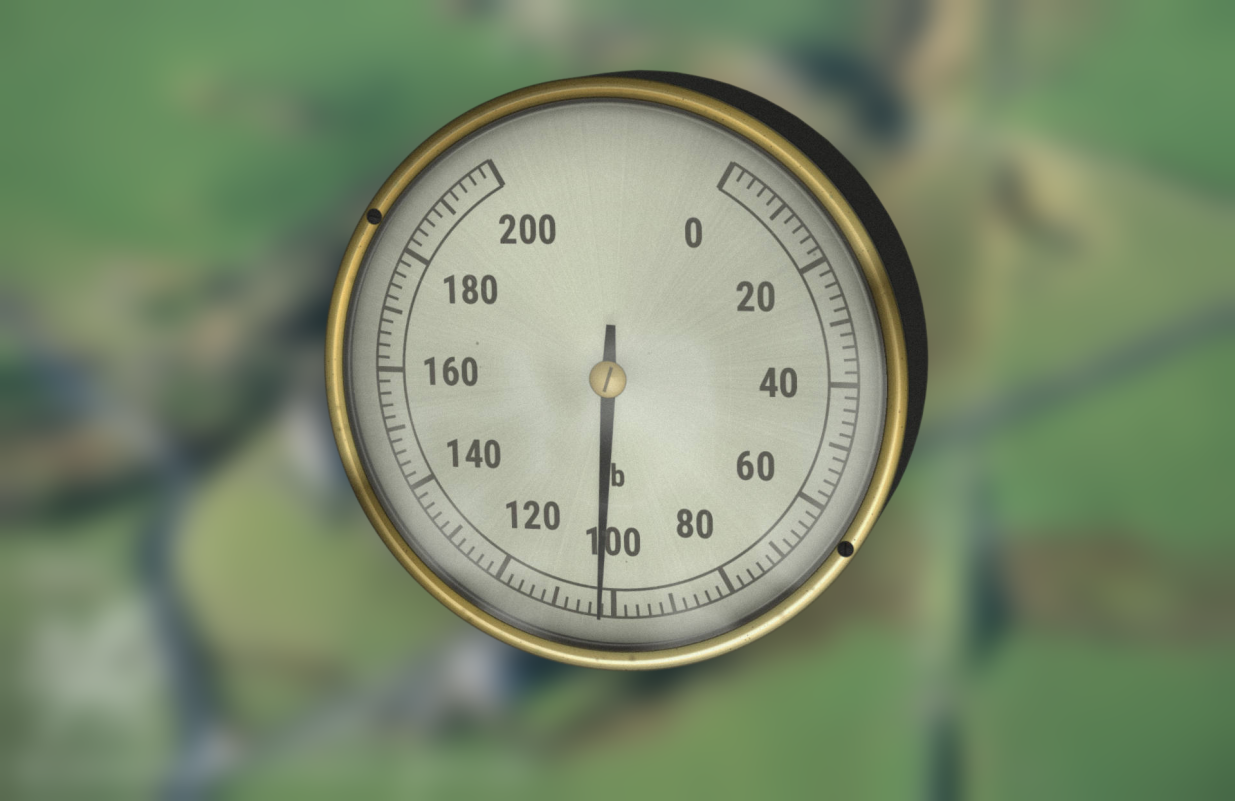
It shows lb 102
